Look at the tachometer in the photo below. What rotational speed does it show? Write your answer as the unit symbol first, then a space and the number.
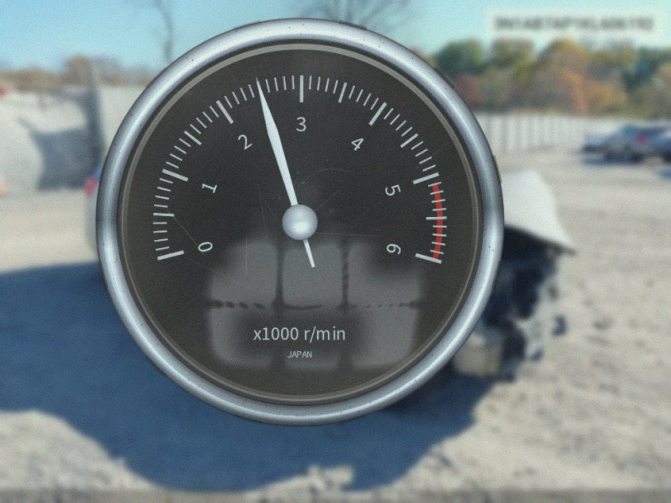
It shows rpm 2500
